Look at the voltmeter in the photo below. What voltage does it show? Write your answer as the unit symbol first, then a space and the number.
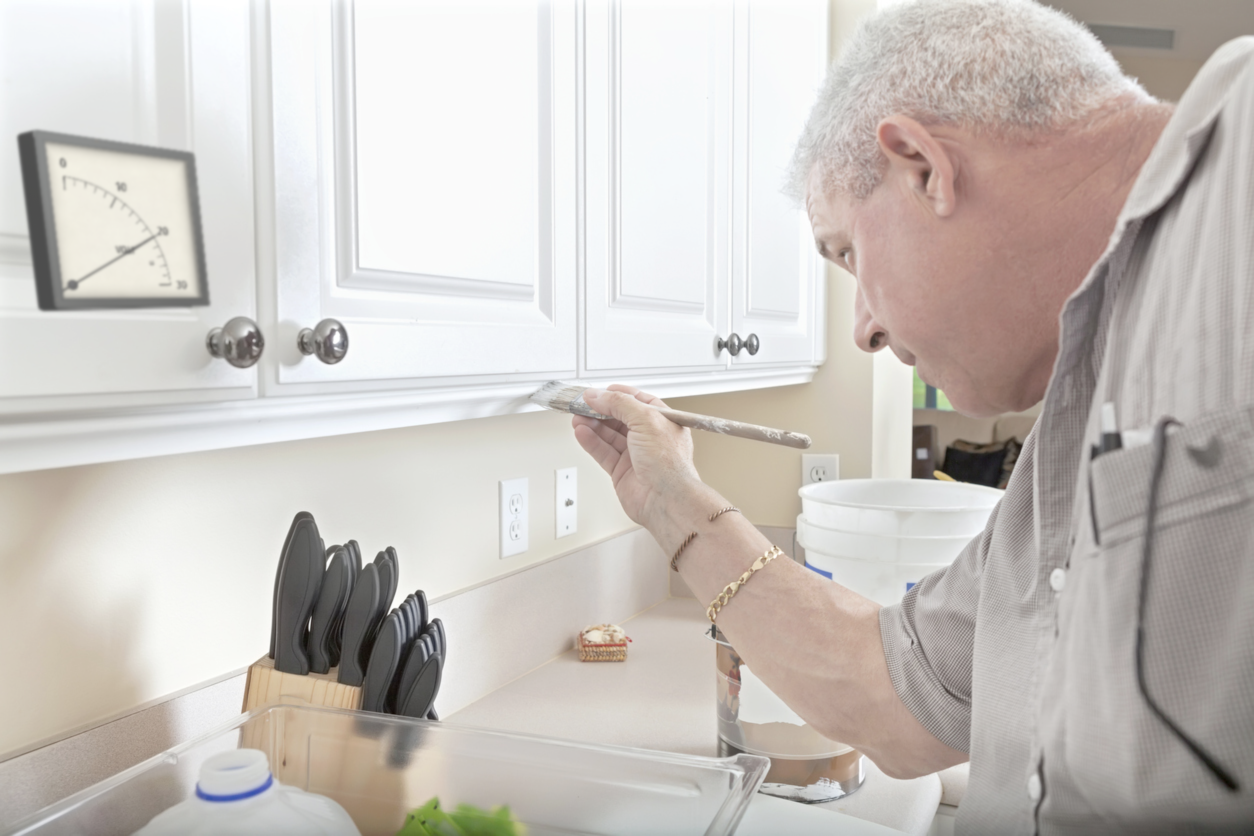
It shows V 20
